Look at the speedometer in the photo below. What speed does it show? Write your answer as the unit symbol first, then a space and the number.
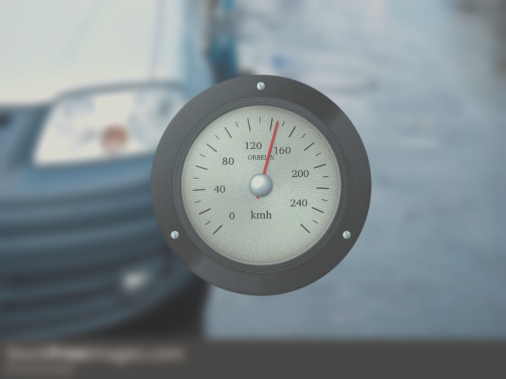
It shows km/h 145
